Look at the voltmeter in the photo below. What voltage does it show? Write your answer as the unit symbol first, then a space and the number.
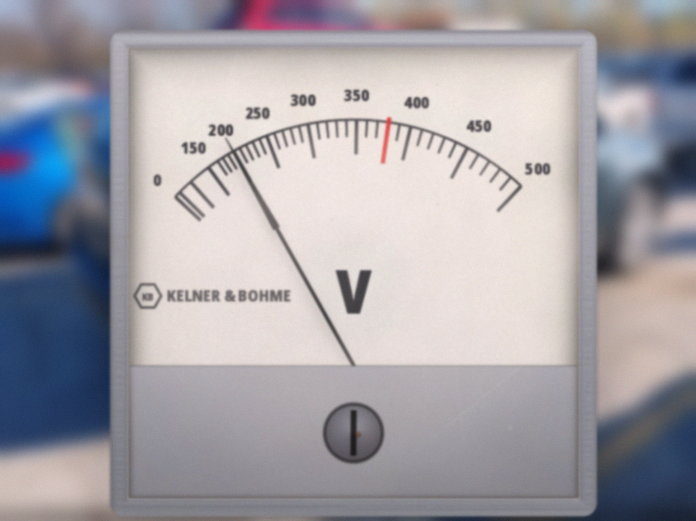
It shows V 200
